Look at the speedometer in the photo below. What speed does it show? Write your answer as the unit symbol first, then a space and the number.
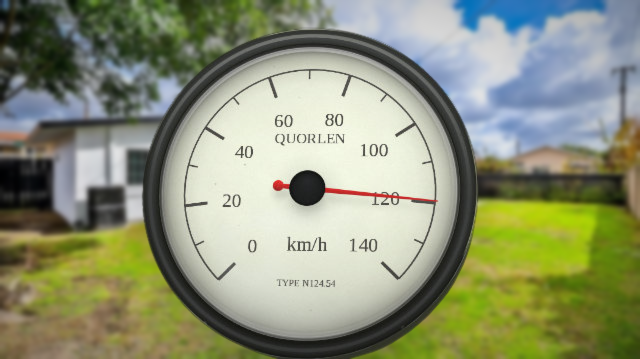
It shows km/h 120
